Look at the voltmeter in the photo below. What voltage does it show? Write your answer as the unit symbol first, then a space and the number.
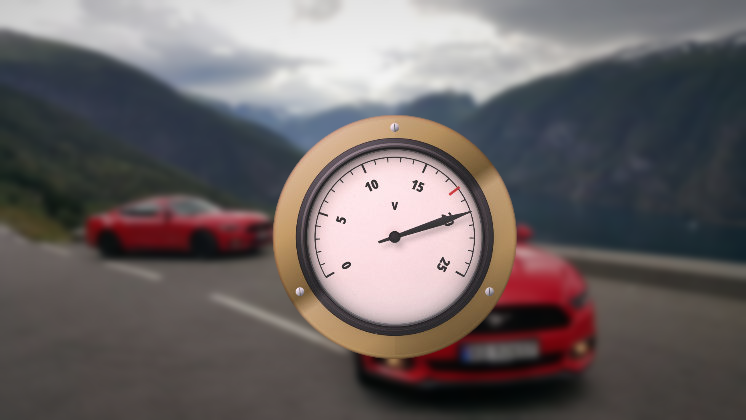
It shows V 20
